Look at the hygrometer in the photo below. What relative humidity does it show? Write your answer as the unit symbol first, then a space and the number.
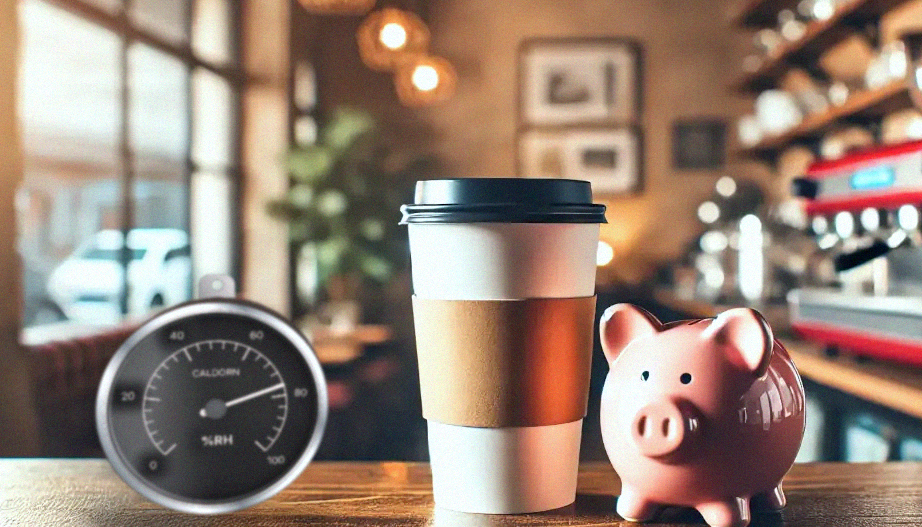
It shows % 76
